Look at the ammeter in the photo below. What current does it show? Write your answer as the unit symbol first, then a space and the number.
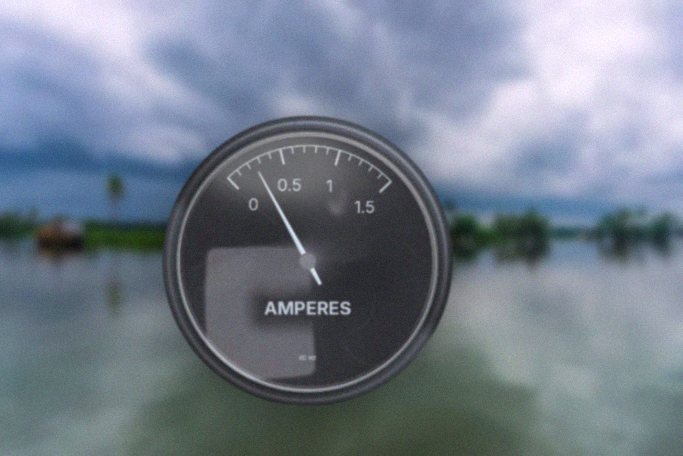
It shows A 0.25
